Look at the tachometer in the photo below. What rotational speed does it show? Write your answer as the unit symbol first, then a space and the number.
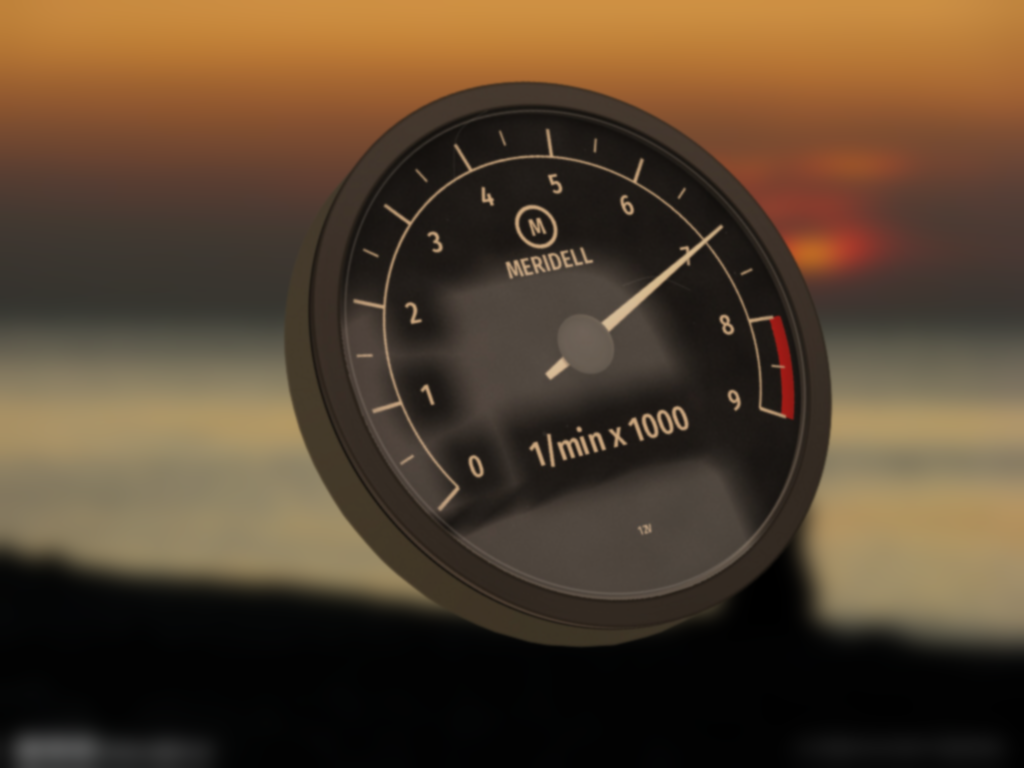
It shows rpm 7000
